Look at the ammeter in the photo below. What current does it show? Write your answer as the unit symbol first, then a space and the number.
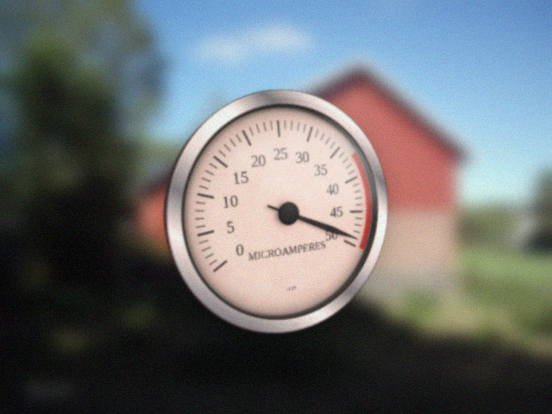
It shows µA 49
